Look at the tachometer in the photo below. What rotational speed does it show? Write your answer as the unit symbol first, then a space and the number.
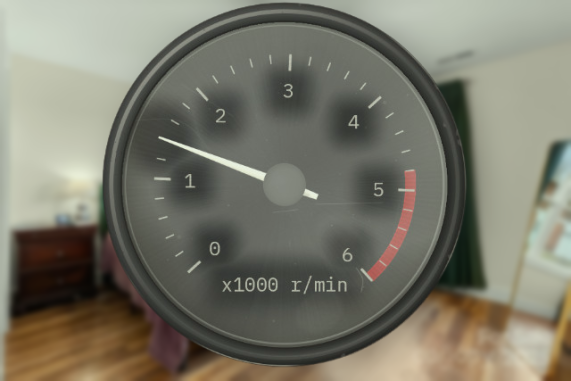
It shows rpm 1400
